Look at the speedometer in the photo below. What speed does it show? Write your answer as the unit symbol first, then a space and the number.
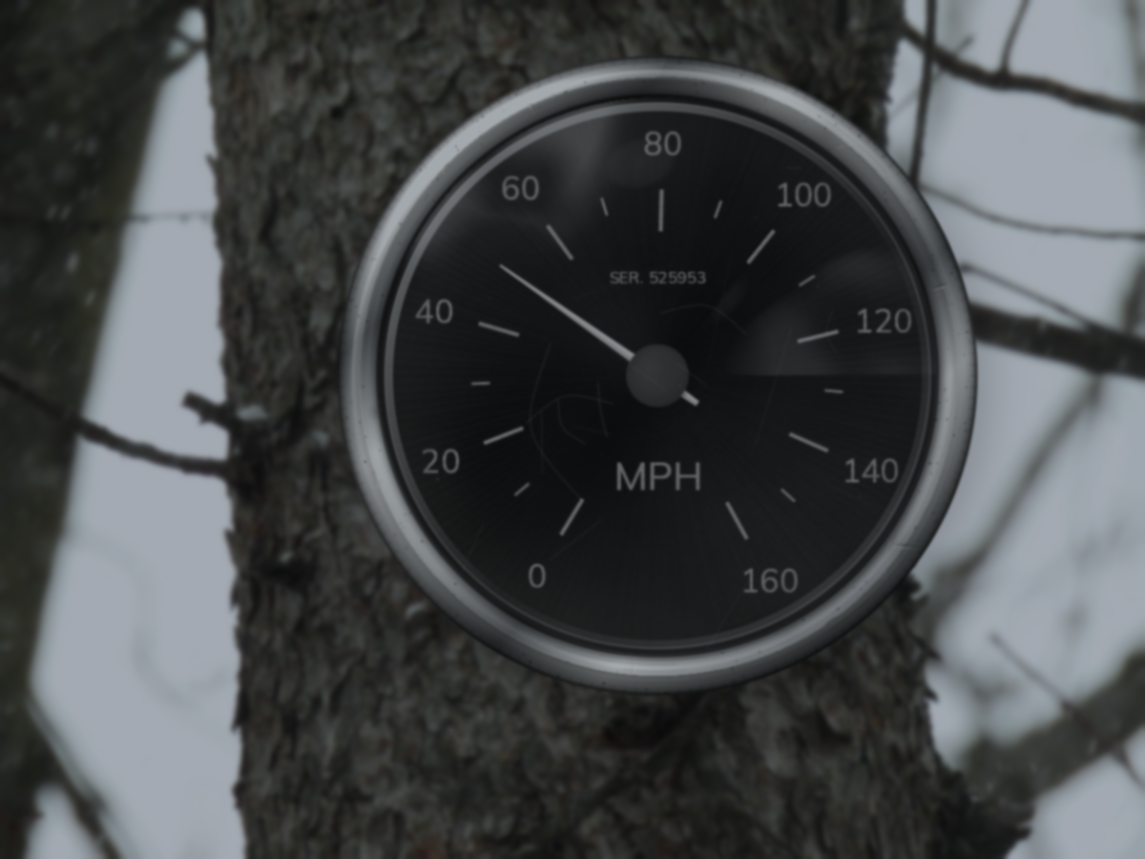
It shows mph 50
